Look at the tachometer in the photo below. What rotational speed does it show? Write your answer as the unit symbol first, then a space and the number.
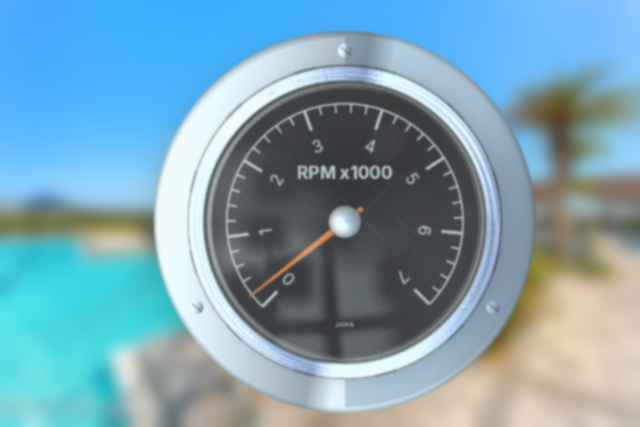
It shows rpm 200
